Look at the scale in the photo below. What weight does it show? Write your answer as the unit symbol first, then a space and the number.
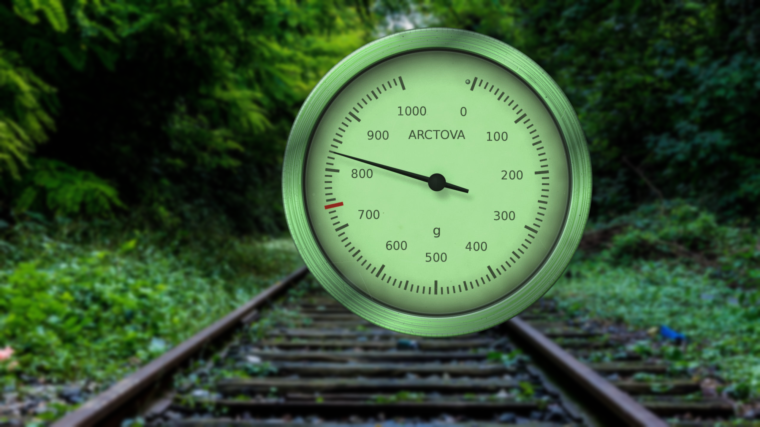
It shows g 830
